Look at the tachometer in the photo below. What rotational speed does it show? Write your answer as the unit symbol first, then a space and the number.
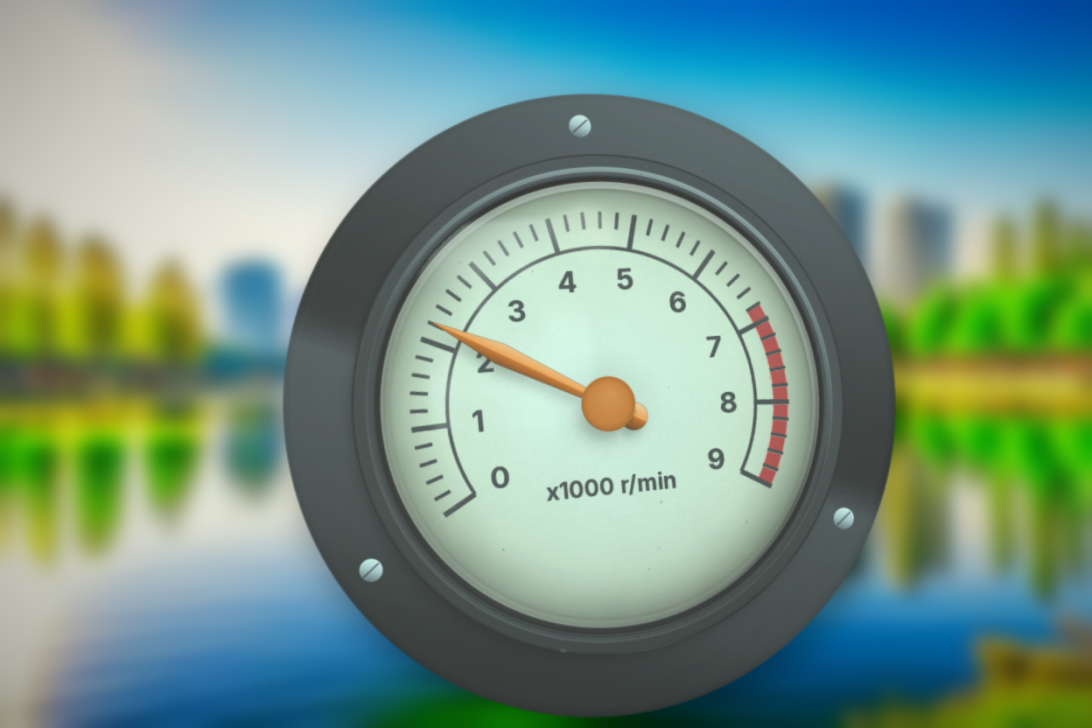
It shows rpm 2200
